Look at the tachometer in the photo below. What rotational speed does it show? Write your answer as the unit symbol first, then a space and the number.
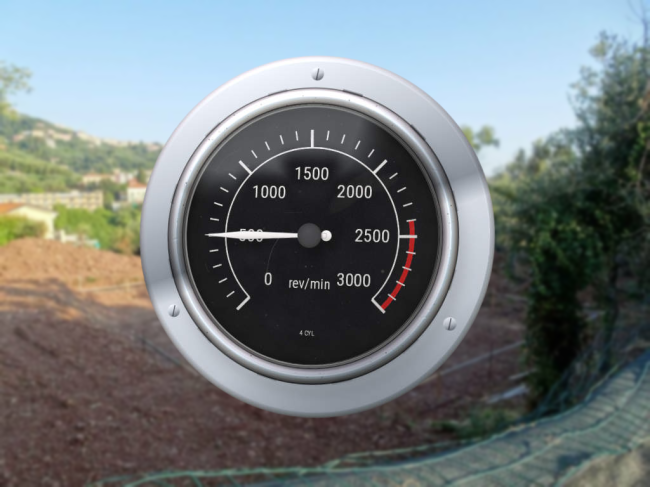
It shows rpm 500
